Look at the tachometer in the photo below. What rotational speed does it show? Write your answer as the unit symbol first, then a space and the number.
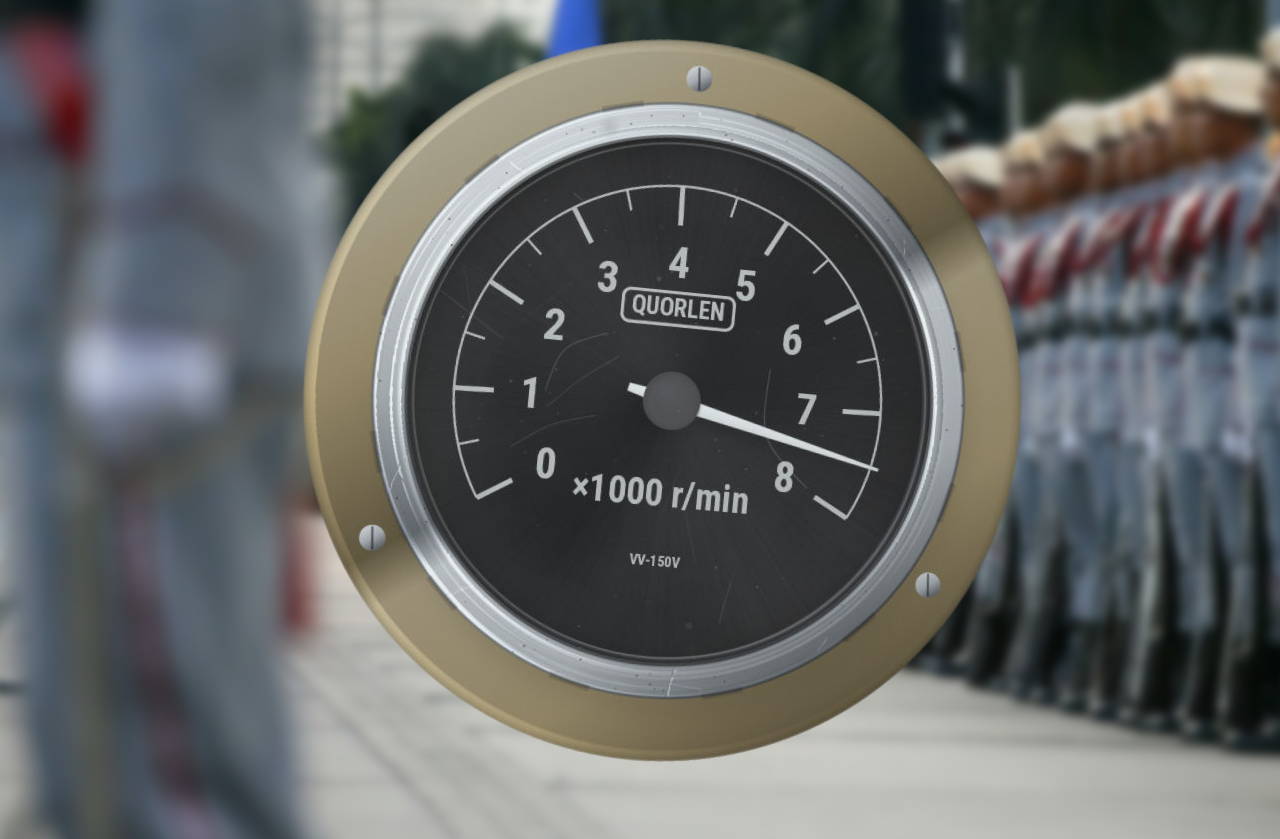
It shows rpm 7500
